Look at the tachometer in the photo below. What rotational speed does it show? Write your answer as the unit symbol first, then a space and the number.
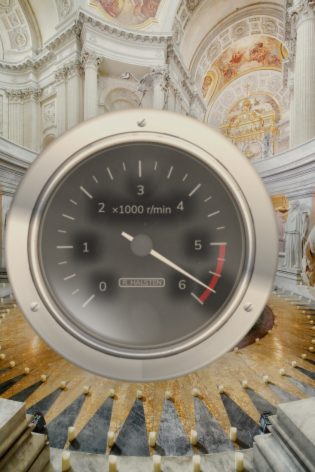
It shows rpm 5750
